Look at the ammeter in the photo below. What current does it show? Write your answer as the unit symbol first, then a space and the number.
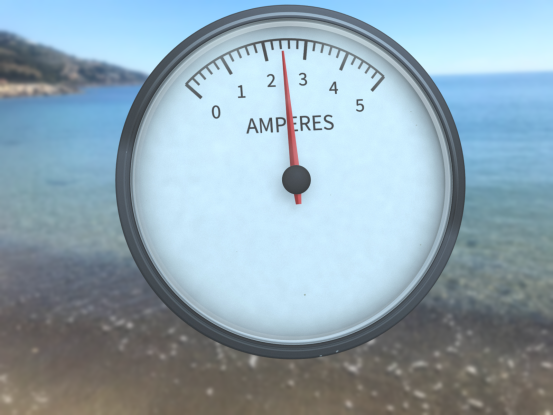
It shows A 2.4
